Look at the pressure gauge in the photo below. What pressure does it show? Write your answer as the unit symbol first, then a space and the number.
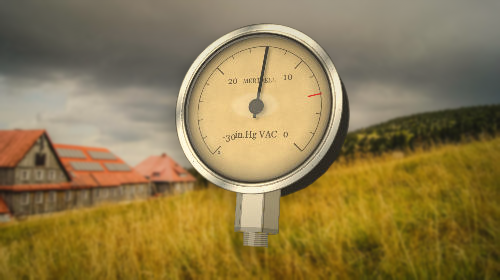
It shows inHg -14
